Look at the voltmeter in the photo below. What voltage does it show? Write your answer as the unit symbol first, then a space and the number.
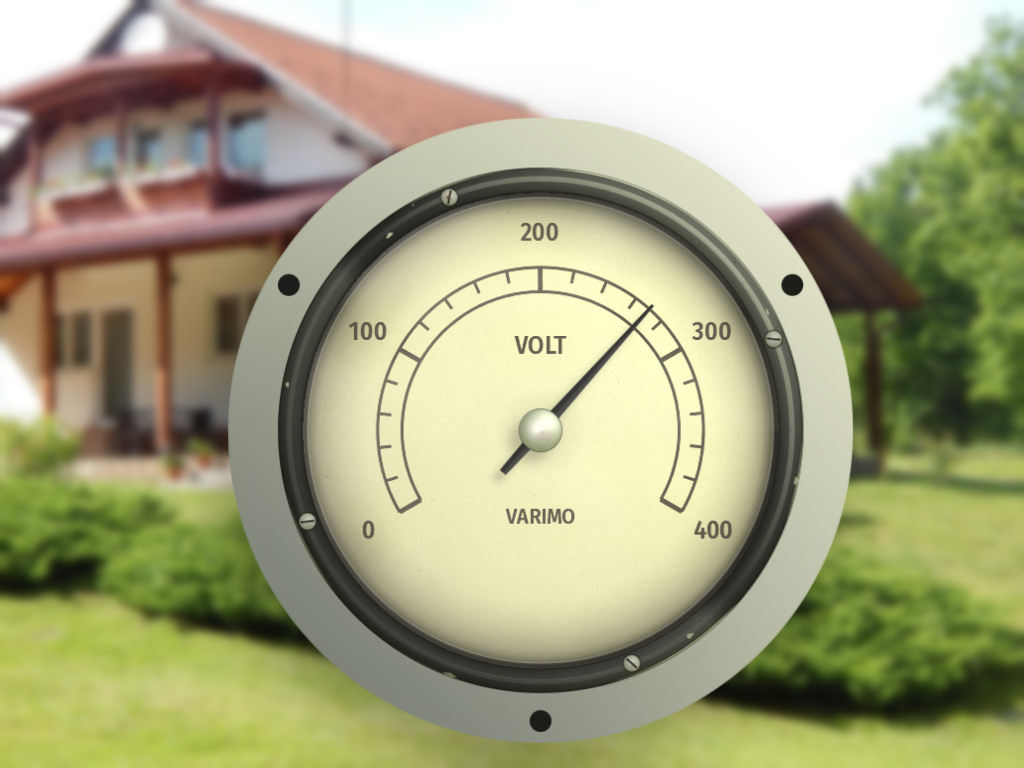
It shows V 270
